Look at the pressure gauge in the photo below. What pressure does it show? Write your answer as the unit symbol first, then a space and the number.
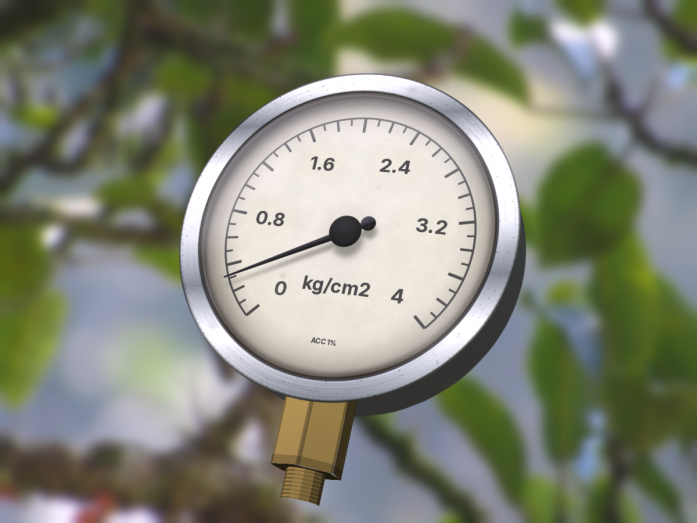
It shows kg/cm² 0.3
